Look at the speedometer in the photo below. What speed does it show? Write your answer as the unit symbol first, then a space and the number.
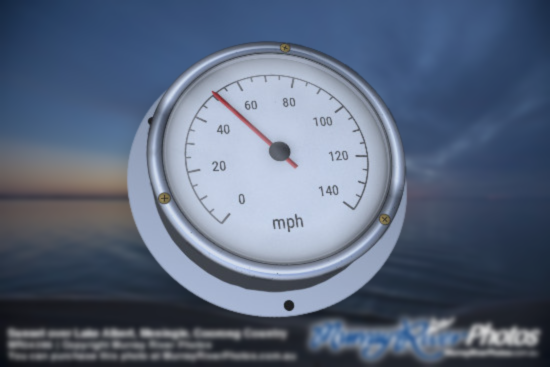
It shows mph 50
